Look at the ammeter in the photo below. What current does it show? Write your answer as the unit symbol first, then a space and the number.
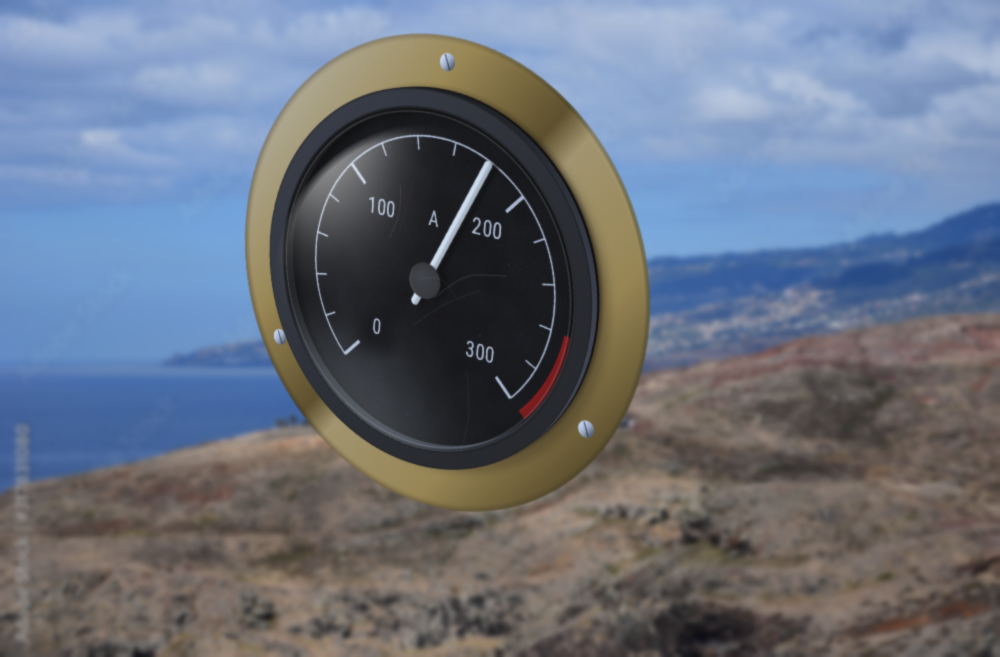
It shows A 180
